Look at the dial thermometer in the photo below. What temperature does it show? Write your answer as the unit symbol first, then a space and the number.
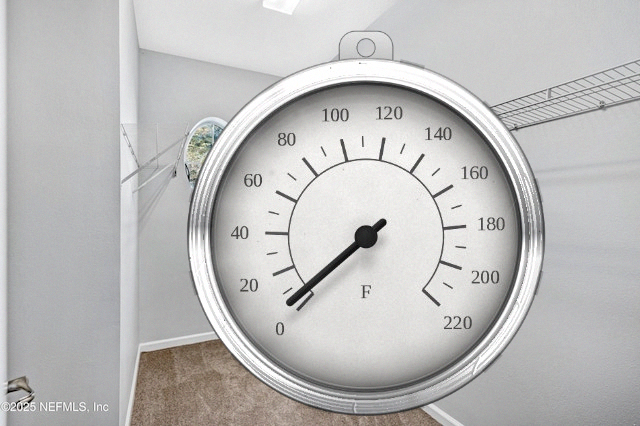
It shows °F 5
